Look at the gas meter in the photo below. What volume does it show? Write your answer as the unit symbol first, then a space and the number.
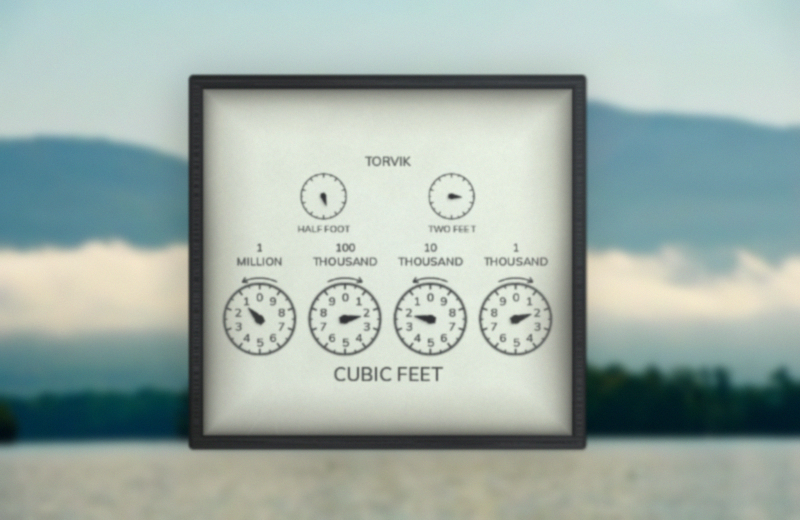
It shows ft³ 122200
